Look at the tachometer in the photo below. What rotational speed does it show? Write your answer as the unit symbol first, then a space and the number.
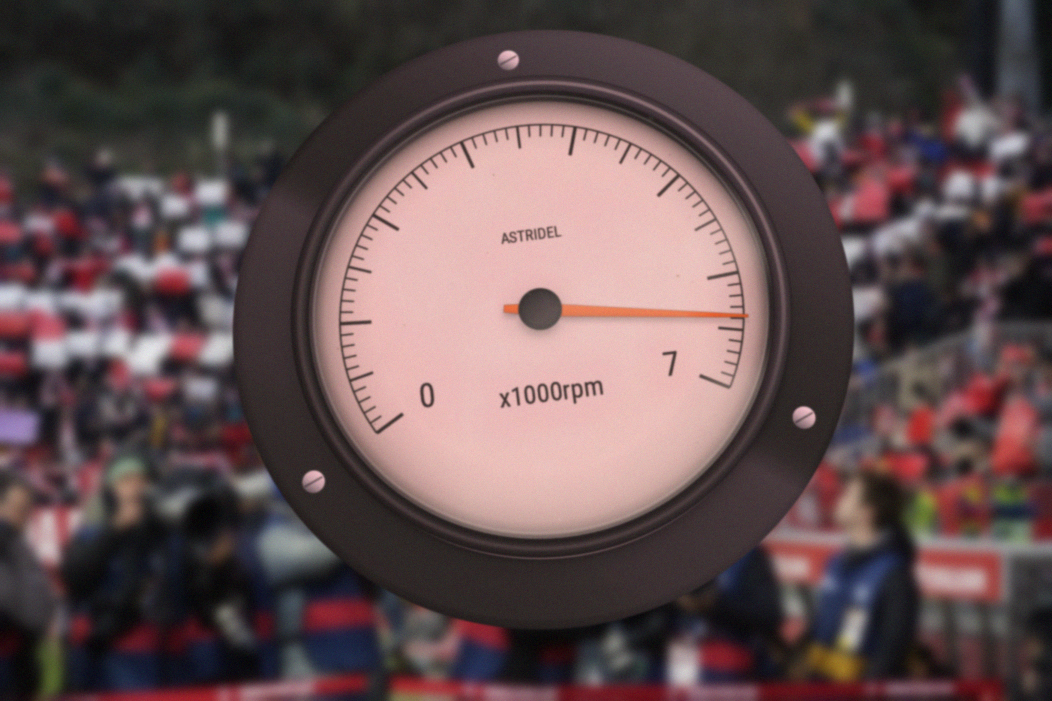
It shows rpm 6400
